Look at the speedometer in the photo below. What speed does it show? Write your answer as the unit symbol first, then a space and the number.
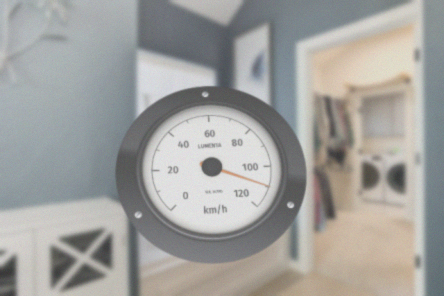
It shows km/h 110
